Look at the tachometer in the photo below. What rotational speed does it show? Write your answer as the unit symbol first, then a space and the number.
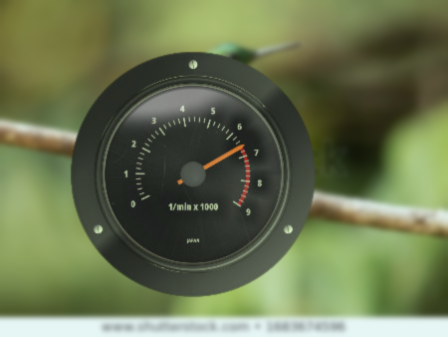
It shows rpm 6600
